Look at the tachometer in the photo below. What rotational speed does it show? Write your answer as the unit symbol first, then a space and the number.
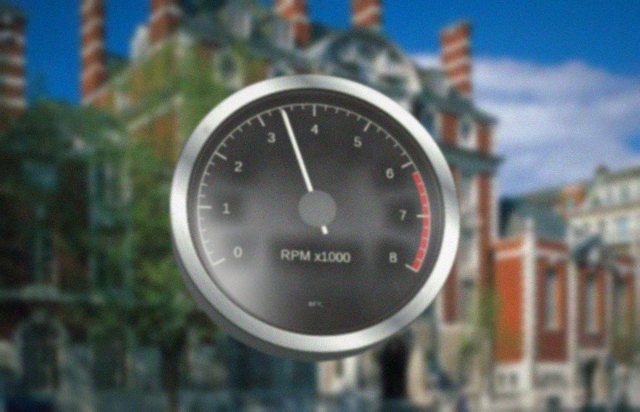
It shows rpm 3400
